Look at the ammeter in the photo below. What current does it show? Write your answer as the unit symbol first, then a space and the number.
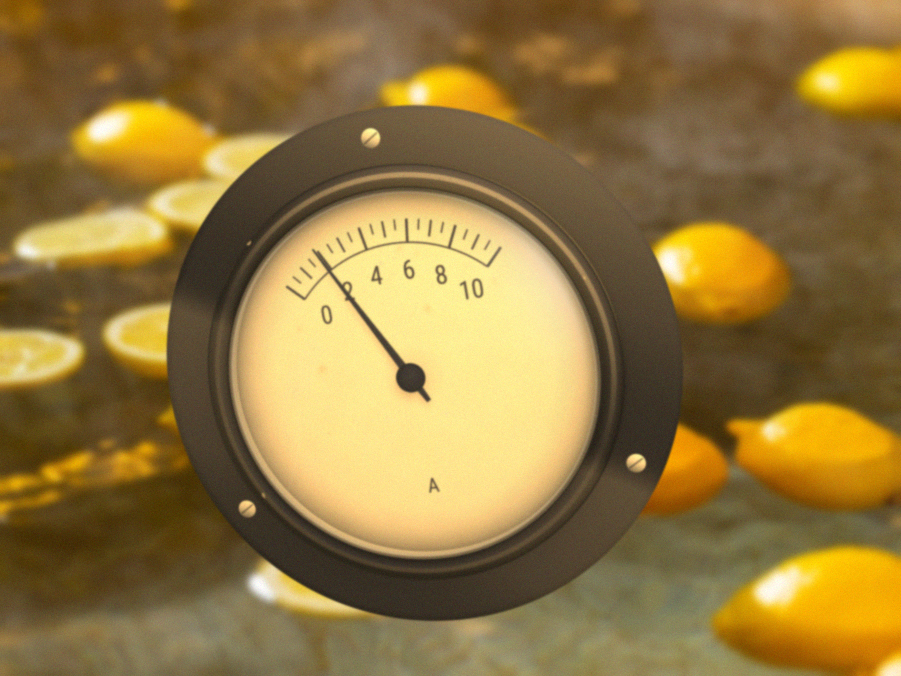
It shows A 2
